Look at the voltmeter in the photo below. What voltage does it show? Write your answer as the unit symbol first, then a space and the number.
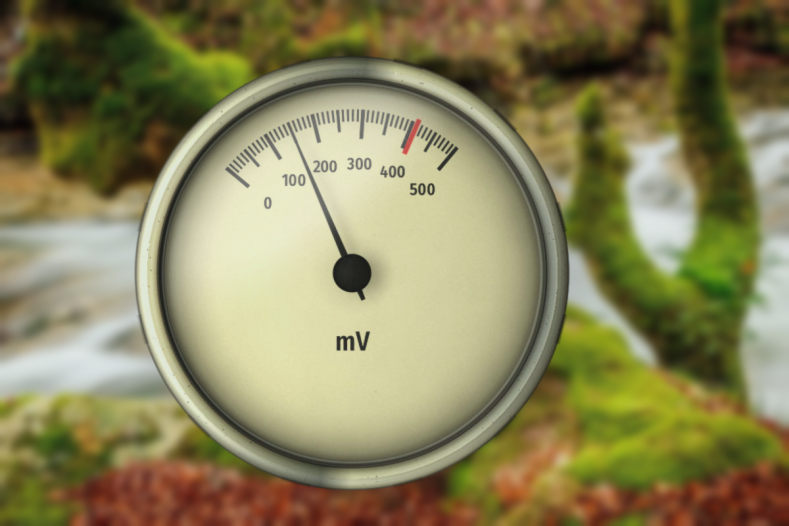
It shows mV 150
